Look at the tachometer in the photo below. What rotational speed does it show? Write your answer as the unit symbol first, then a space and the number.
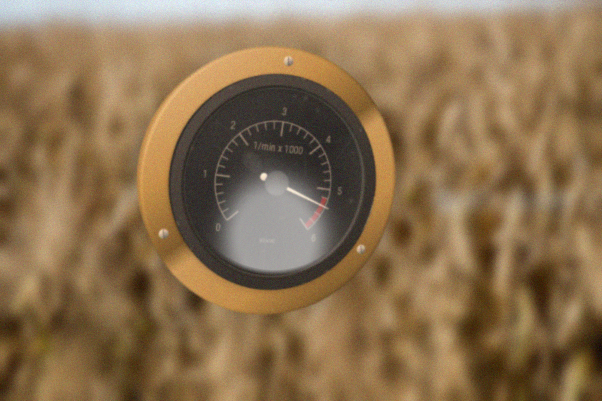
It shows rpm 5400
